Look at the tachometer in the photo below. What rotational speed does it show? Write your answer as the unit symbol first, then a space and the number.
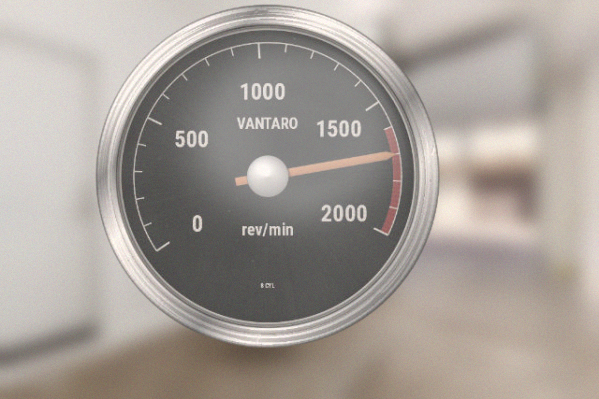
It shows rpm 1700
